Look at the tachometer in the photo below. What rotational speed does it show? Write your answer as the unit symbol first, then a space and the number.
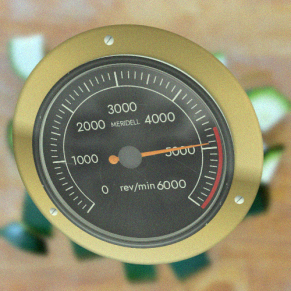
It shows rpm 4900
